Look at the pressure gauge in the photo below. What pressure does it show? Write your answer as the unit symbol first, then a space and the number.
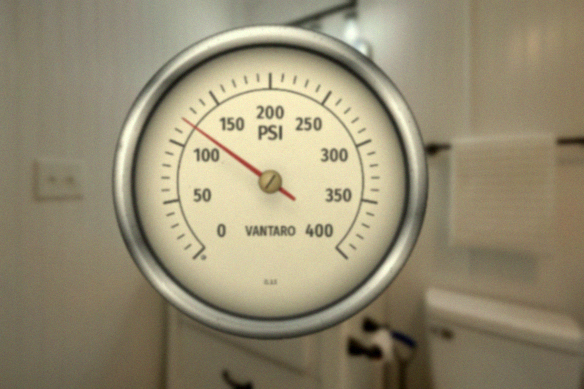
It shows psi 120
